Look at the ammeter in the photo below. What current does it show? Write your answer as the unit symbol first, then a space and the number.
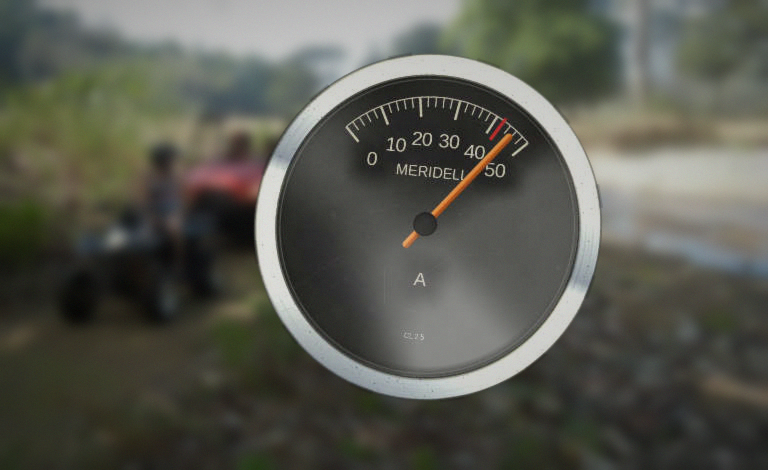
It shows A 46
